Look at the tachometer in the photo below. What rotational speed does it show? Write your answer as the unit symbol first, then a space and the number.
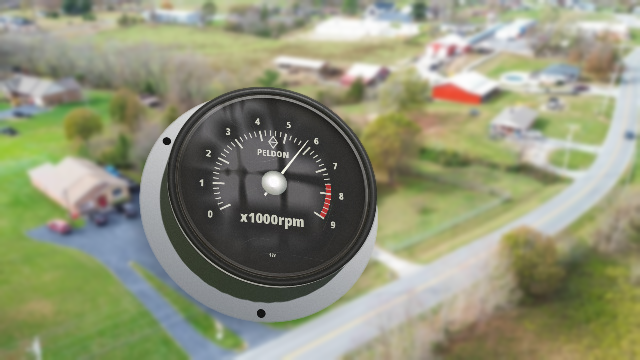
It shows rpm 5800
